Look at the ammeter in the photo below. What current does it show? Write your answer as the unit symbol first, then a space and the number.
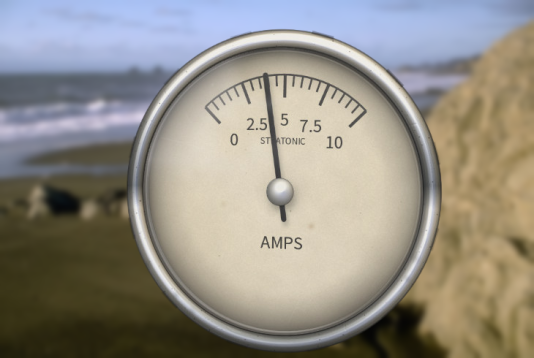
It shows A 4
